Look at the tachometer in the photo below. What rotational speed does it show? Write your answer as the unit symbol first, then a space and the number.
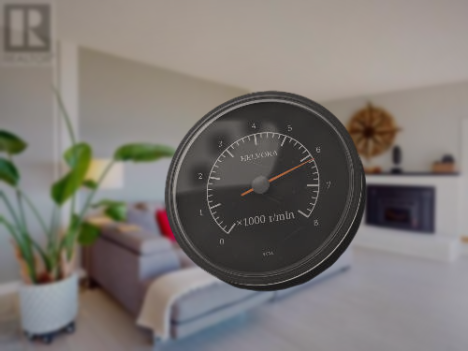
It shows rpm 6200
